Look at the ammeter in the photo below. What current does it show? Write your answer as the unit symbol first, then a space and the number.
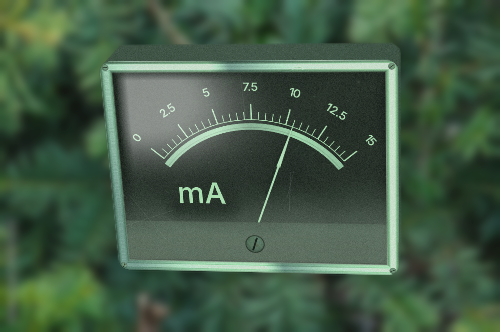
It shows mA 10.5
